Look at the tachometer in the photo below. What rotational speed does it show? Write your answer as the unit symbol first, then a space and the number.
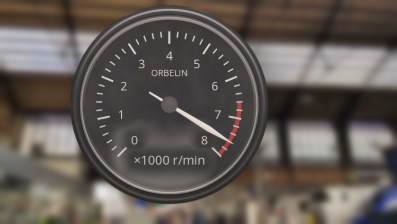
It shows rpm 7600
